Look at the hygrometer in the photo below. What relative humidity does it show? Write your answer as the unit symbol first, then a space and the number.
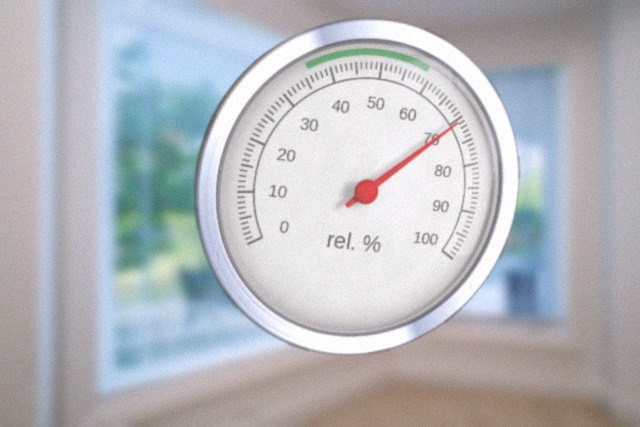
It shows % 70
